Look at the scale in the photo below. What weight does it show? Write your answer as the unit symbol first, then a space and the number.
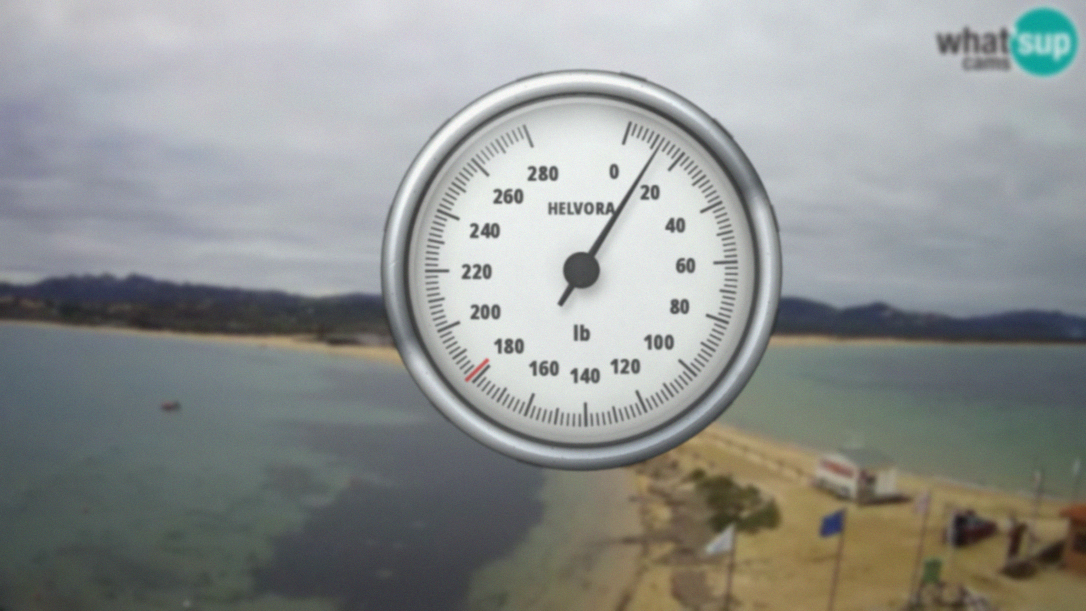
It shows lb 12
